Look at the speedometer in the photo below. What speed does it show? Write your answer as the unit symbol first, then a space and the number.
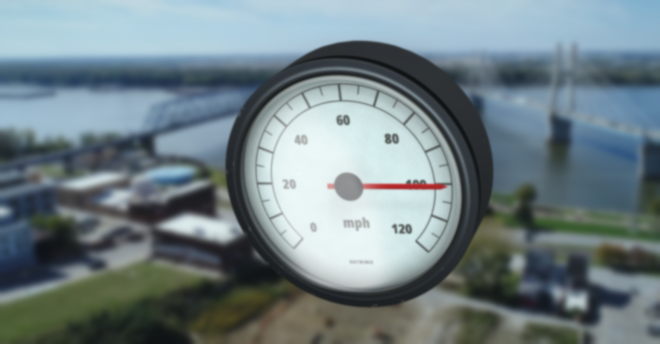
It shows mph 100
